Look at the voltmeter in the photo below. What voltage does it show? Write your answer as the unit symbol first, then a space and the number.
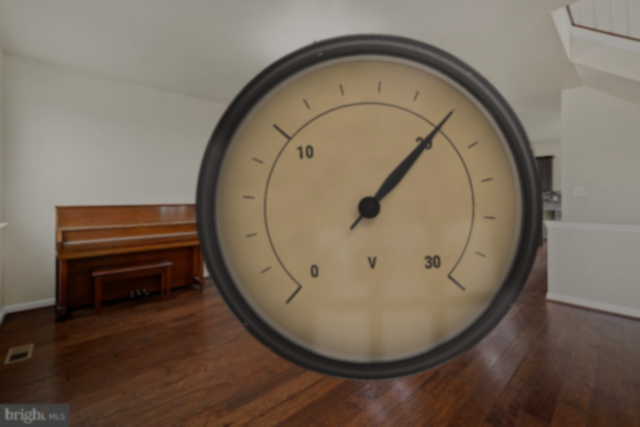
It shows V 20
